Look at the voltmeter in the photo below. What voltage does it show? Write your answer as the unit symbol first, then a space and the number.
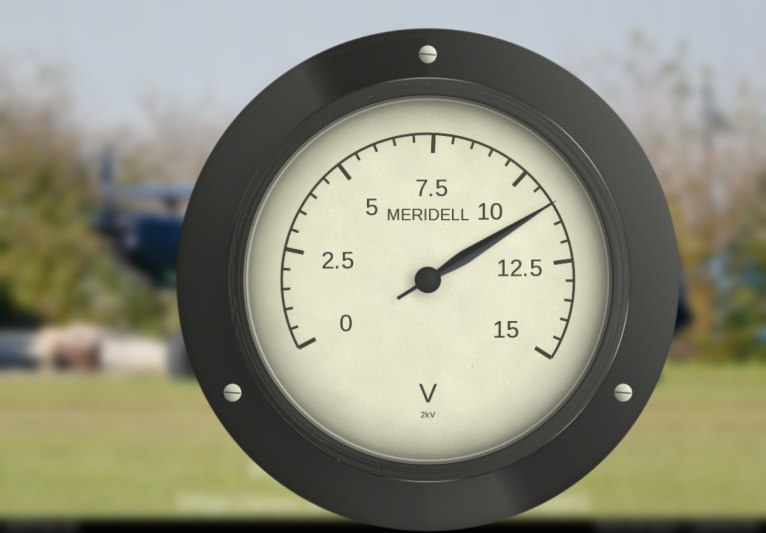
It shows V 11
